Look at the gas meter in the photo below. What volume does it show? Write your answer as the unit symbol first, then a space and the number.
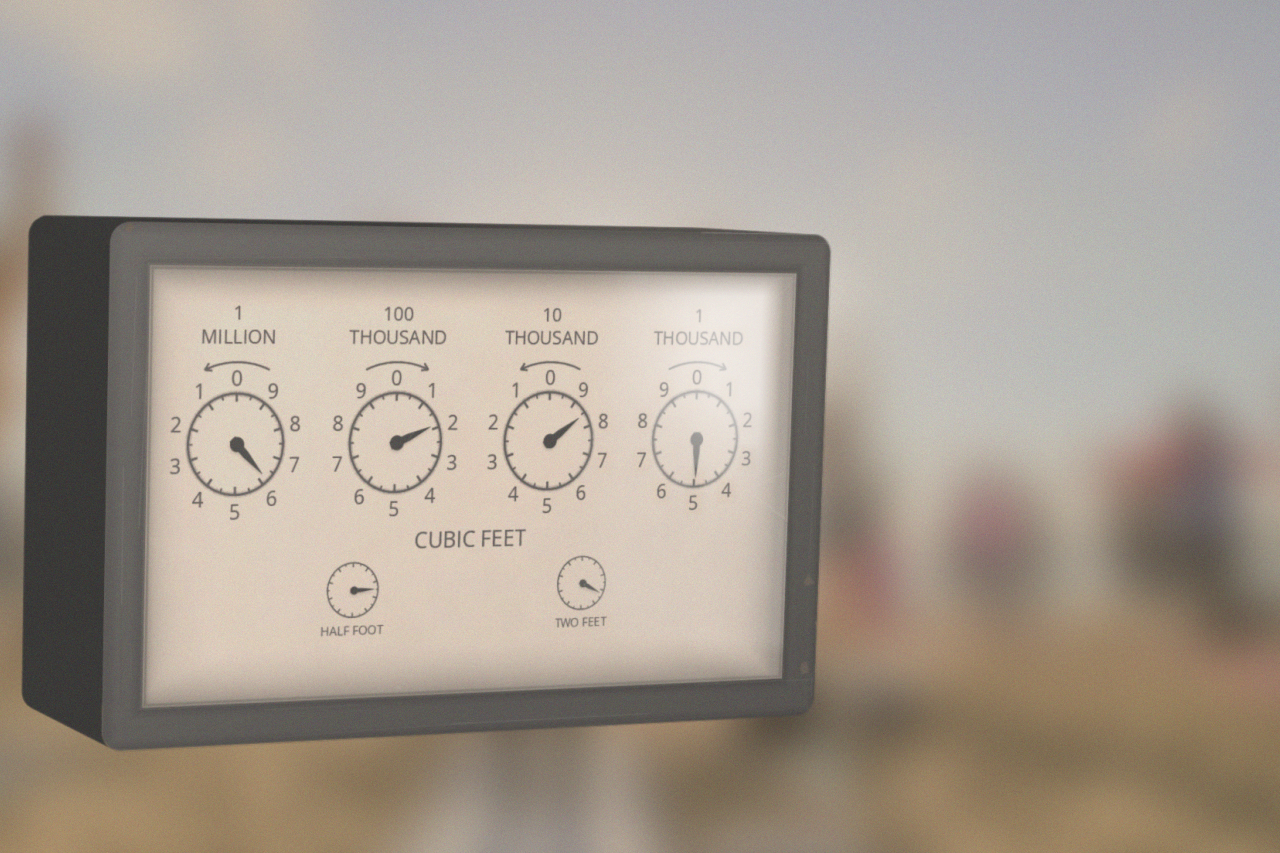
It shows ft³ 618500
